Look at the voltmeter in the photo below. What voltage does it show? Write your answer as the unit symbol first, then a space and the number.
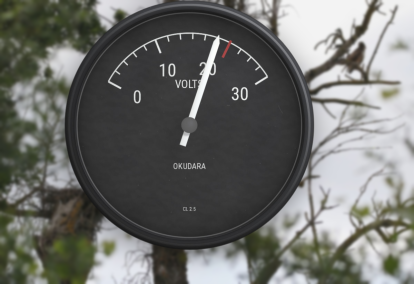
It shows V 20
